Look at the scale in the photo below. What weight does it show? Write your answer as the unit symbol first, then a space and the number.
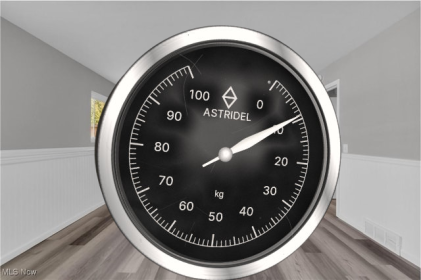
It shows kg 9
